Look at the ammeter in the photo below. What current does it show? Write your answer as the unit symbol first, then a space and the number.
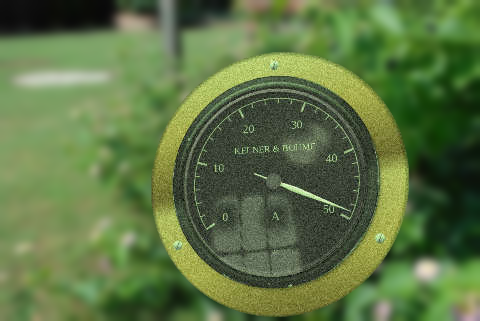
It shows A 49
